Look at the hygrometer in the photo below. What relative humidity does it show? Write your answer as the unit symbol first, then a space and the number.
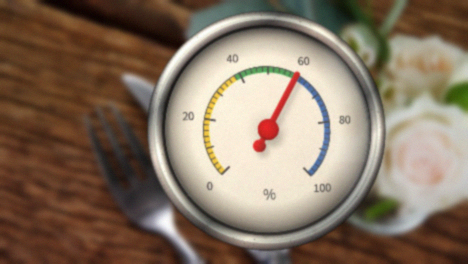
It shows % 60
